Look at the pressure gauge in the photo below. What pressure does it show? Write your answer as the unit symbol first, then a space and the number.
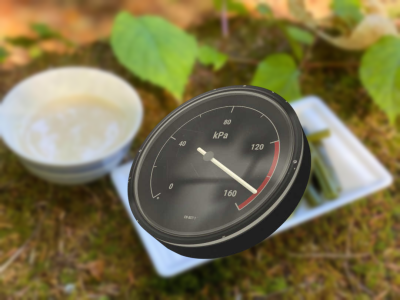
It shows kPa 150
